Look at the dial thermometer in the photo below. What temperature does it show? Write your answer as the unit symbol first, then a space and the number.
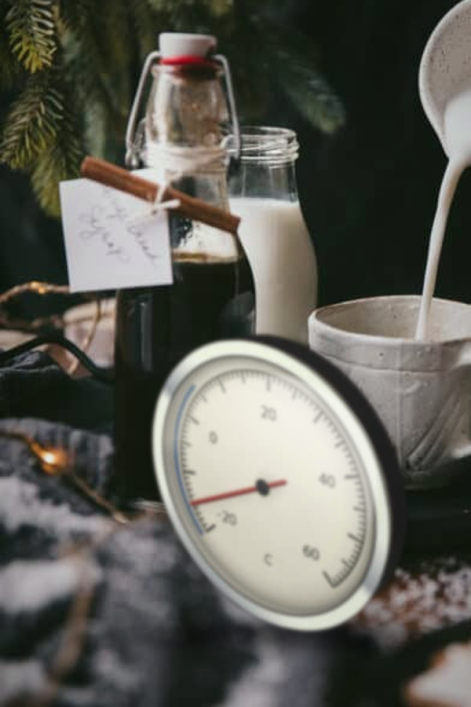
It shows °C -15
